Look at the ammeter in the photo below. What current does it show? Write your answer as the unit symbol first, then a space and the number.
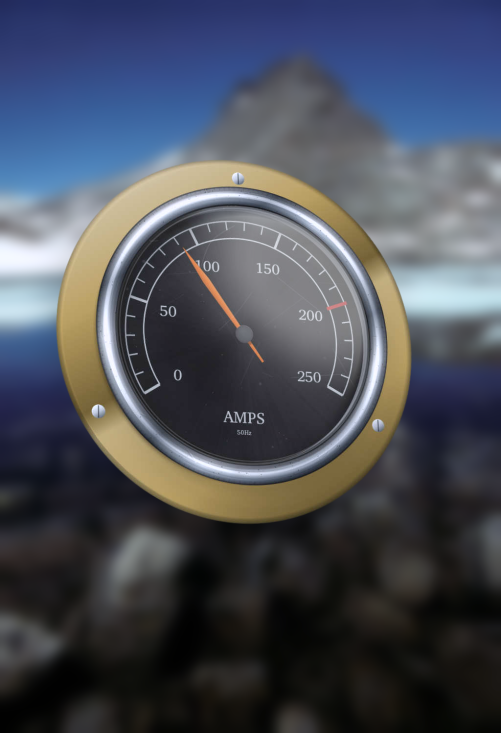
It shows A 90
